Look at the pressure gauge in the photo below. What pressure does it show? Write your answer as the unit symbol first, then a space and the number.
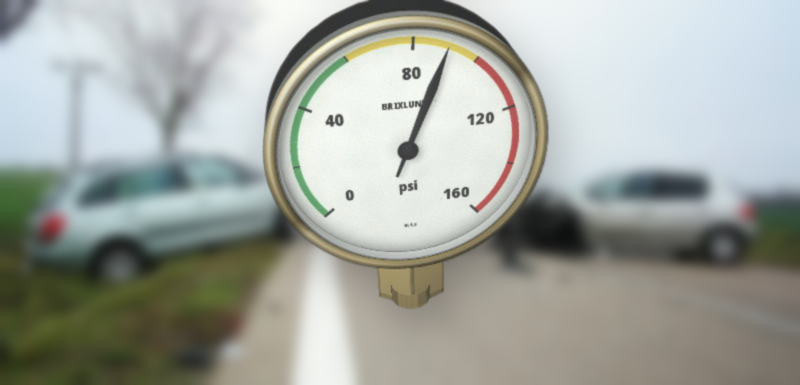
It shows psi 90
